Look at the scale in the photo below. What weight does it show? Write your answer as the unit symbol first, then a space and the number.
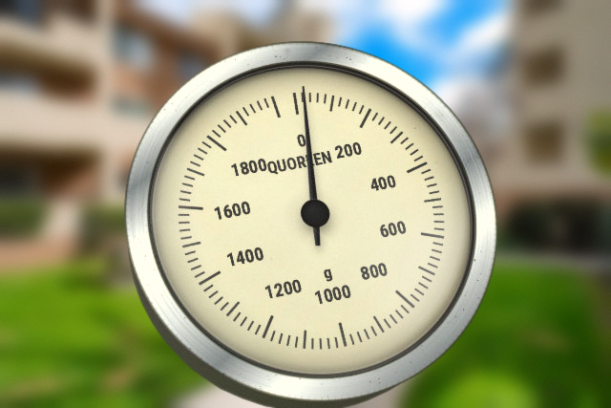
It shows g 20
